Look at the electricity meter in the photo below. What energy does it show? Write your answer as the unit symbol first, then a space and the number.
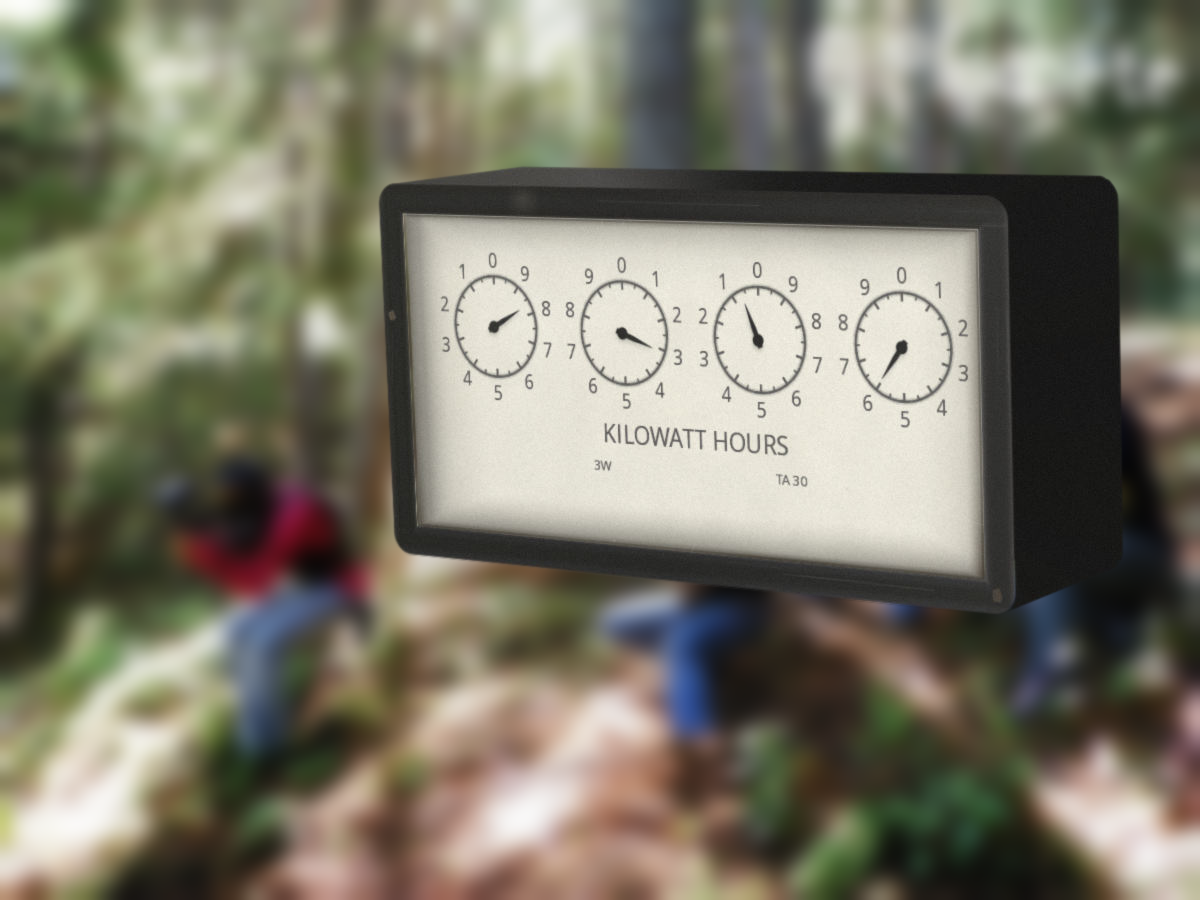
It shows kWh 8306
